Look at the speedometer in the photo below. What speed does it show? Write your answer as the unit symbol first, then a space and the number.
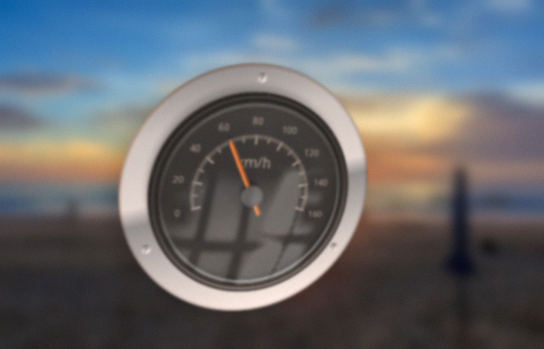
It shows km/h 60
